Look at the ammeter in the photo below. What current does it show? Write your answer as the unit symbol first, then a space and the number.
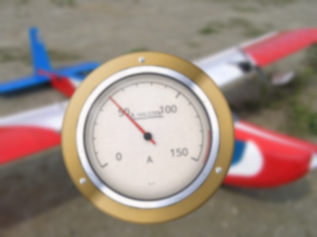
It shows A 50
